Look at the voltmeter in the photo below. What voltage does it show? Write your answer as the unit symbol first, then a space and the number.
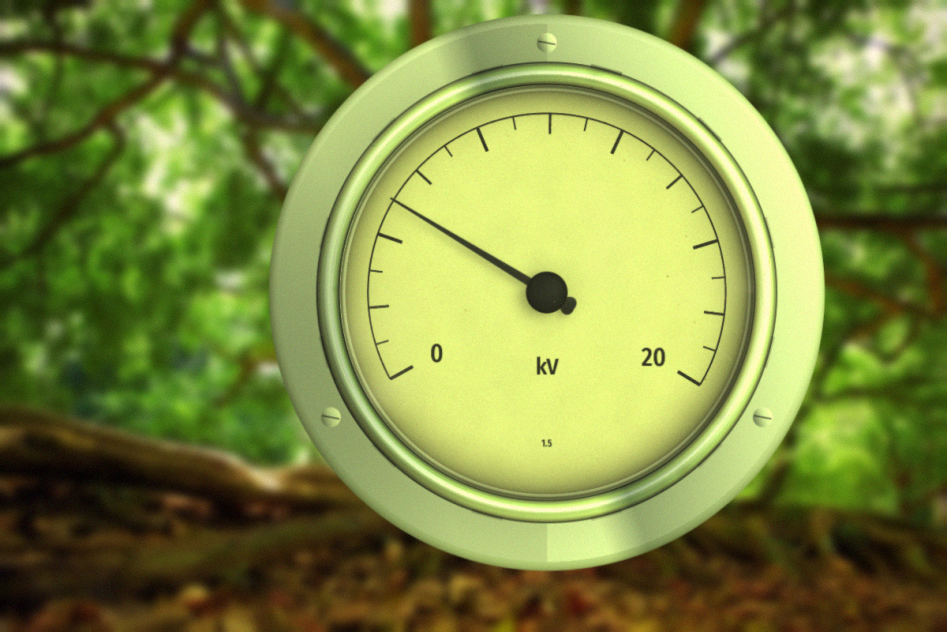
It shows kV 5
